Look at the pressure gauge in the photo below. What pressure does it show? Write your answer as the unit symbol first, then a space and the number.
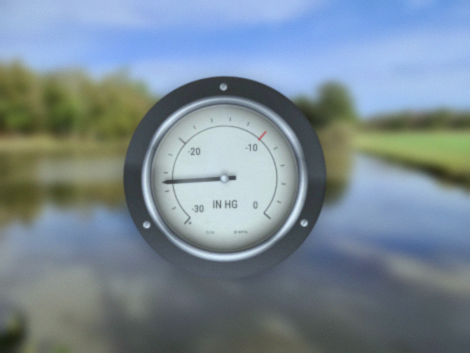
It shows inHg -25
